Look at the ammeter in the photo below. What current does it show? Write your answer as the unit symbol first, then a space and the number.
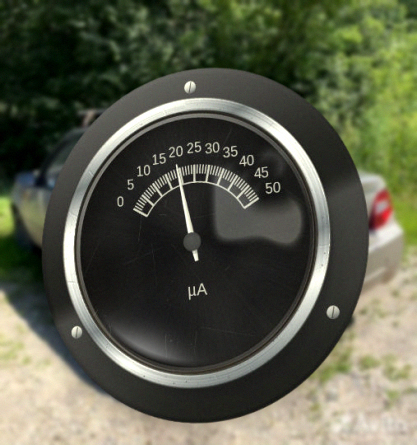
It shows µA 20
